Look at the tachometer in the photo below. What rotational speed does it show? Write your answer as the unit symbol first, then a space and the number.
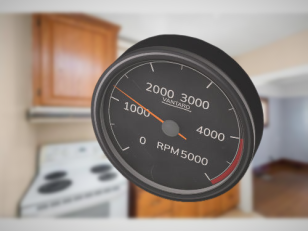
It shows rpm 1250
